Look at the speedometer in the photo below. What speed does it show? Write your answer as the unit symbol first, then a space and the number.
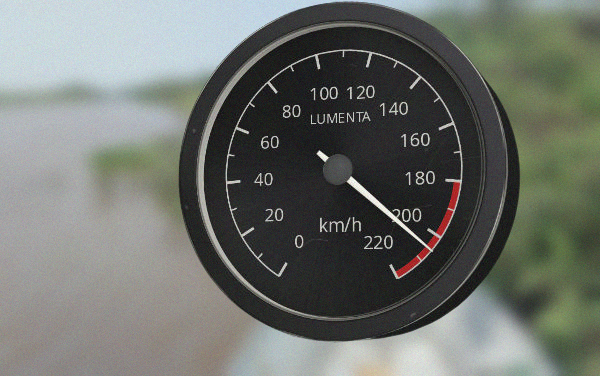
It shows km/h 205
